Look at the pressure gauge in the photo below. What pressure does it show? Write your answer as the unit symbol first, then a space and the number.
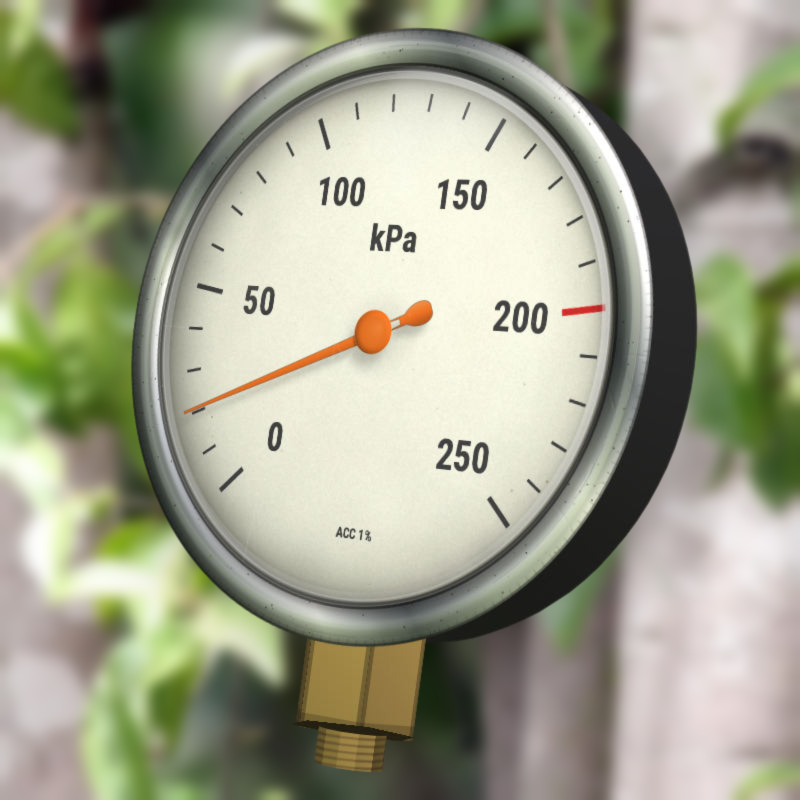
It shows kPa 20
